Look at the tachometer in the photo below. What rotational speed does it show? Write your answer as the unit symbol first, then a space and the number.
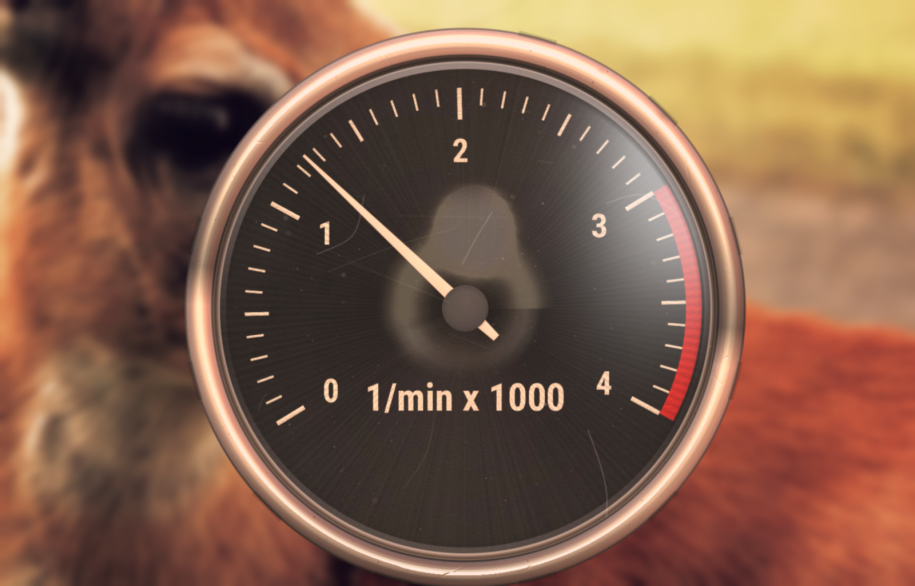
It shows rpm 1250
